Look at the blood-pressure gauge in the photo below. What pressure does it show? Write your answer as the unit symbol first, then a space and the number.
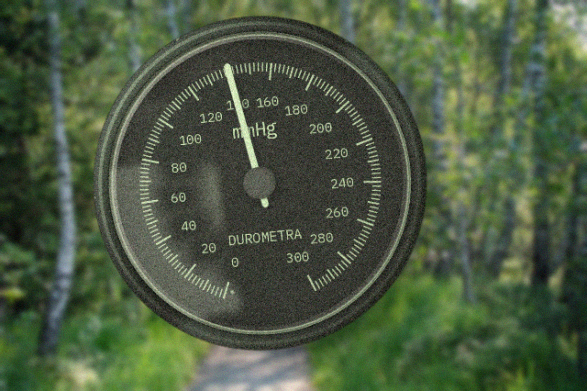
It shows mmHg 140
